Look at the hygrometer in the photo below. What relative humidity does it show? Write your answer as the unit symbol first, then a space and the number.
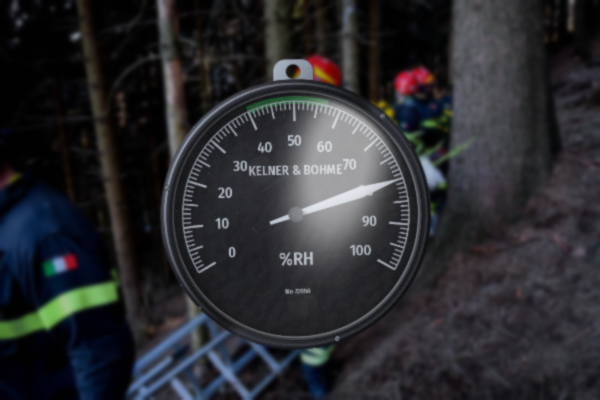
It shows % 80
